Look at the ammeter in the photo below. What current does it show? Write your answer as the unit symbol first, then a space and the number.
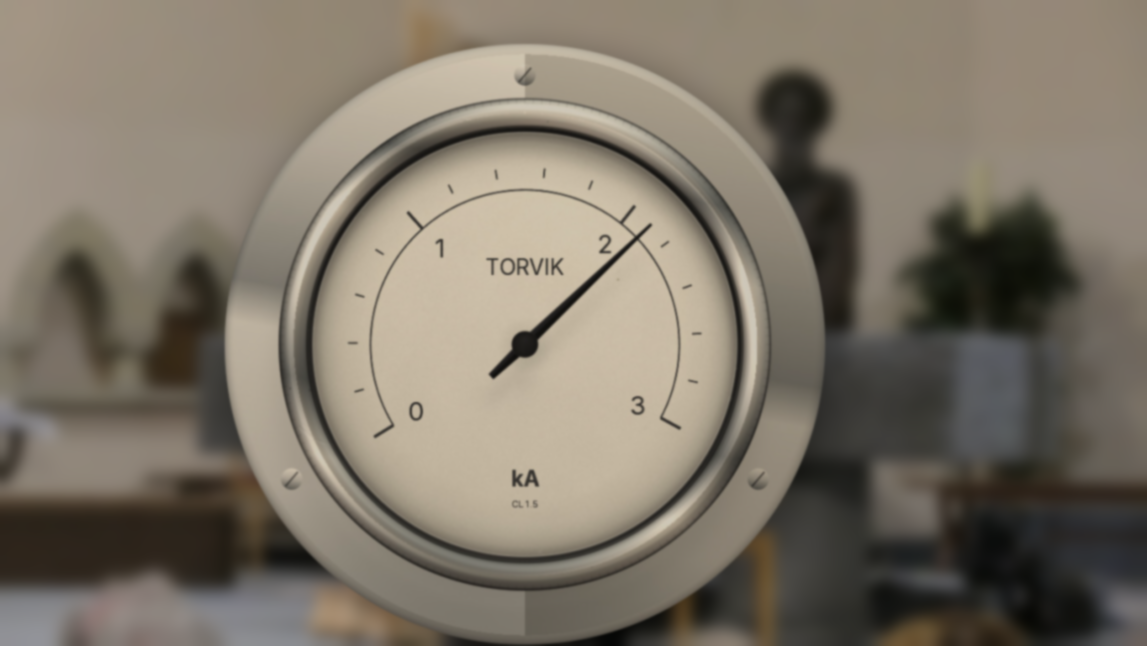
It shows kA 2.1
